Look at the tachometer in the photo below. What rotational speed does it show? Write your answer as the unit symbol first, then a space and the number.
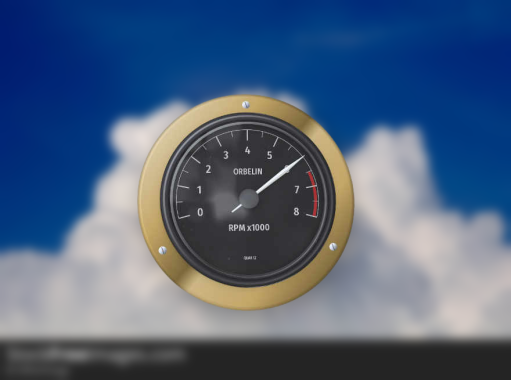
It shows rpm 6000
